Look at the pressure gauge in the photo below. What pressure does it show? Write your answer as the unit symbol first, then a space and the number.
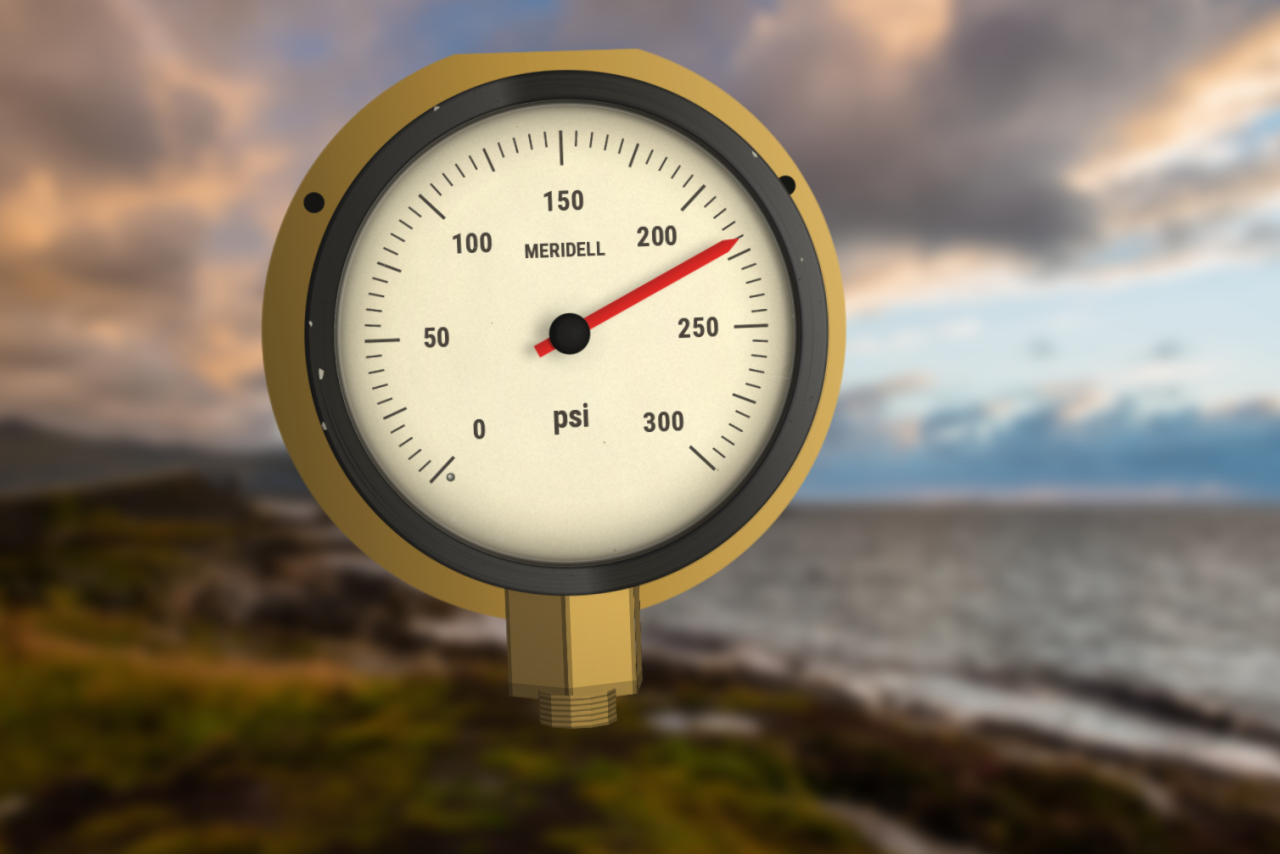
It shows psi 220
